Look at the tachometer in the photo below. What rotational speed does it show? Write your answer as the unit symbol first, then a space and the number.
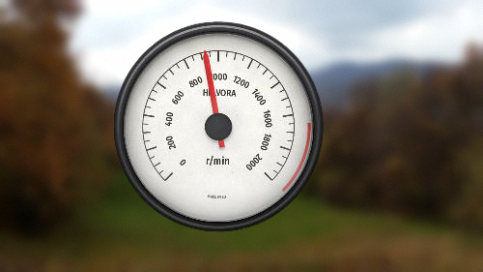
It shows rpm 925
